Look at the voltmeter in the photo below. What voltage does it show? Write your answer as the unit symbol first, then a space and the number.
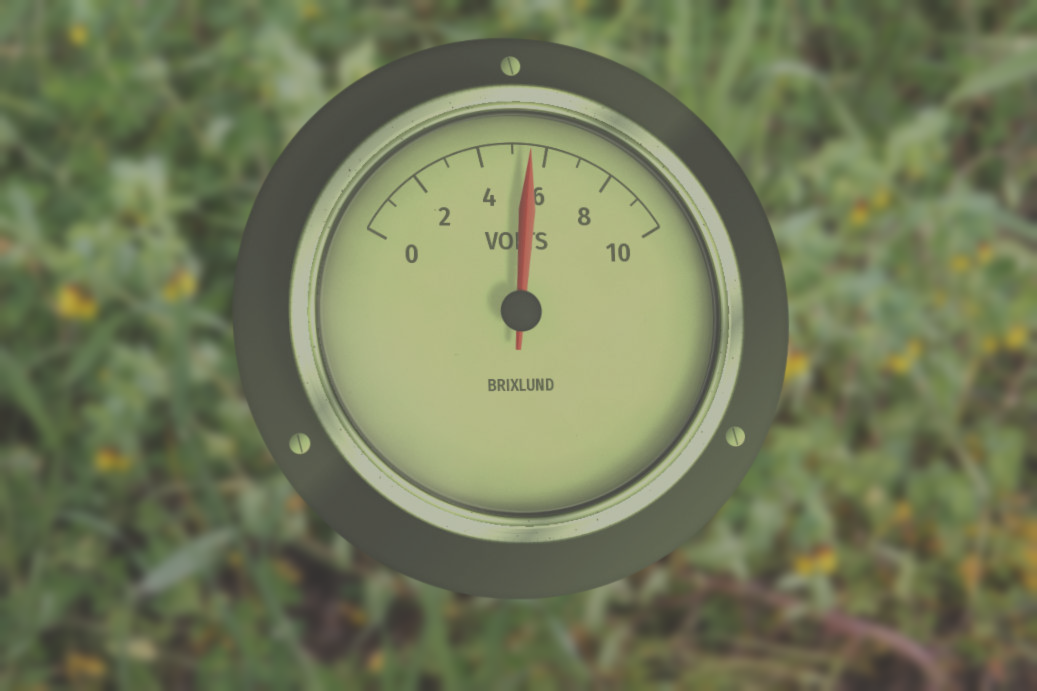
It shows V 5.5
